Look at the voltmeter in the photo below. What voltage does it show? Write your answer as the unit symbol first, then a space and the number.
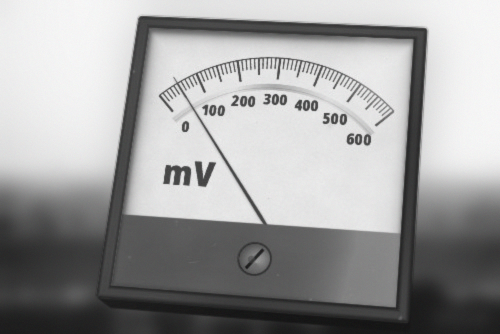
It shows mV 50
